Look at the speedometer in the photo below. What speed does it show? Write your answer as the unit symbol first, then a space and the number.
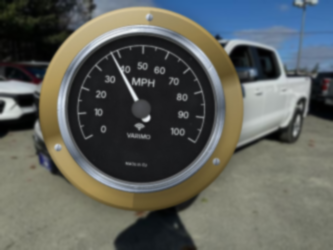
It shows mph 37.5
